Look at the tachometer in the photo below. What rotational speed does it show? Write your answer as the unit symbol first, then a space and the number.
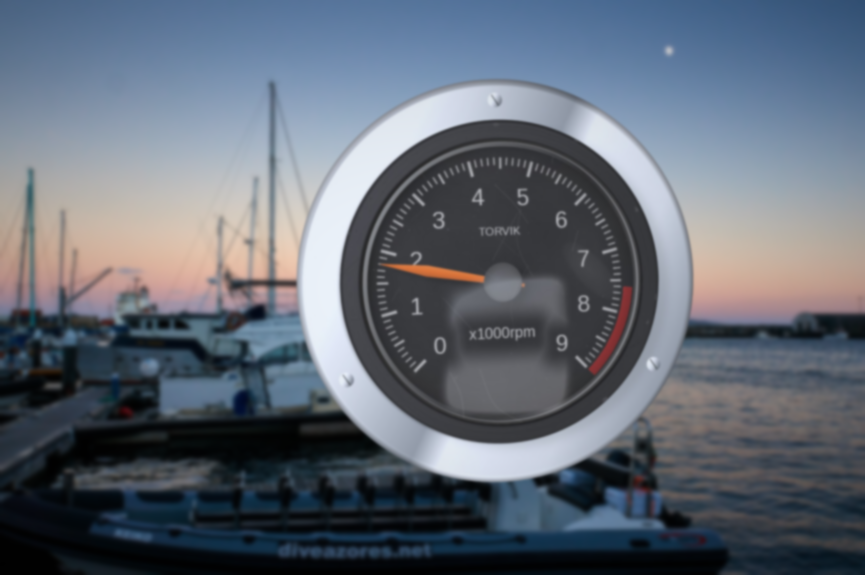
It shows rpm 1800
